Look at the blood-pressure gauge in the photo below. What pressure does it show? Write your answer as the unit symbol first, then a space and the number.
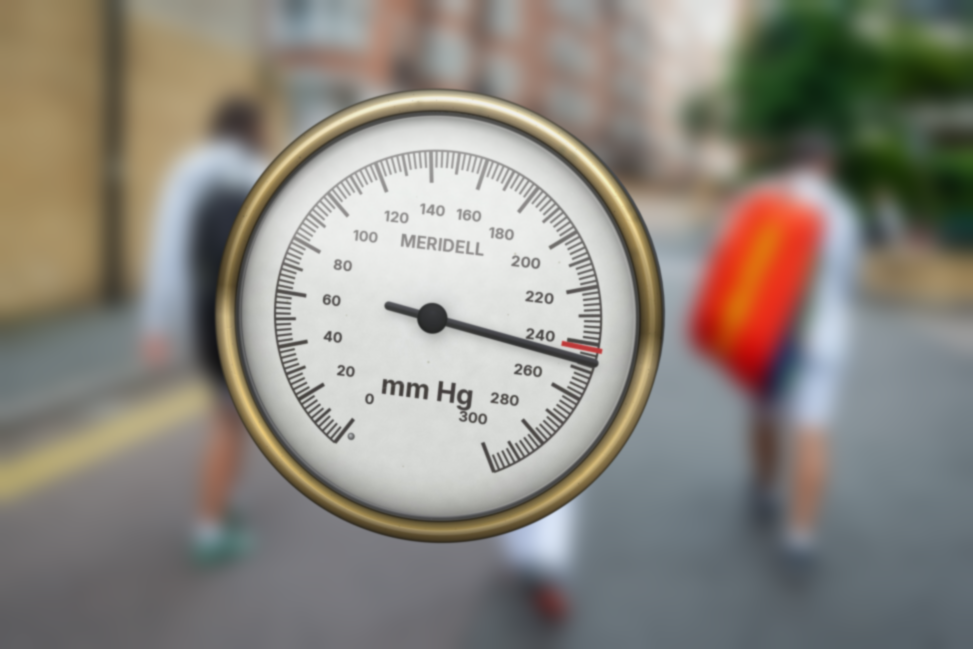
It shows mmHg 246
